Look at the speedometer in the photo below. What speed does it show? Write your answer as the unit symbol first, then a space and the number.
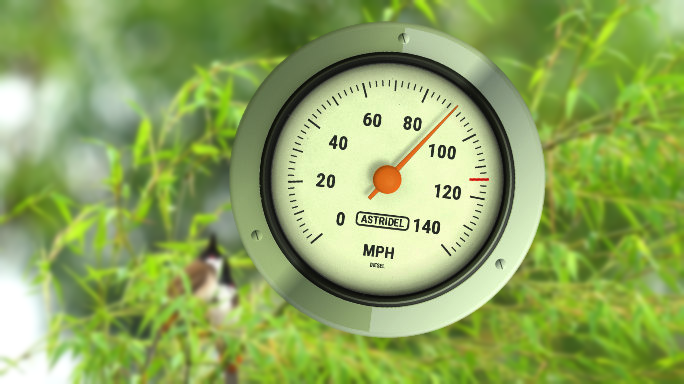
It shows mph 90
